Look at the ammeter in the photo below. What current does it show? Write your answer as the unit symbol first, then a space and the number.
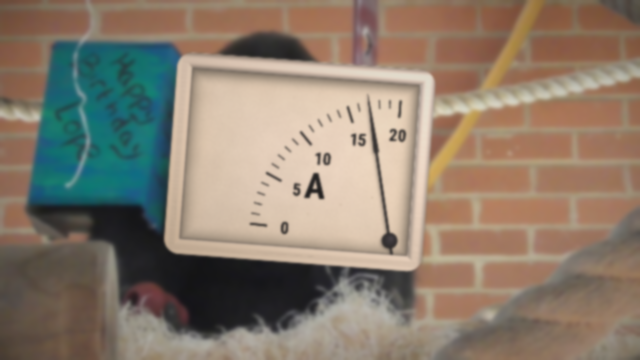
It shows A 17
